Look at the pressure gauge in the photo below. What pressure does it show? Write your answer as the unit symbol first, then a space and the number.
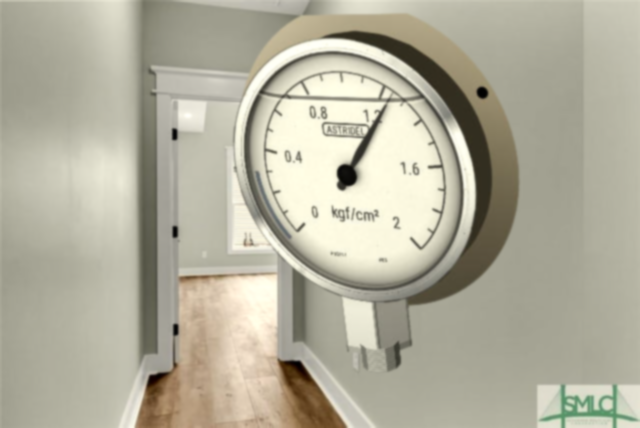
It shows kg/cm² 1.25
